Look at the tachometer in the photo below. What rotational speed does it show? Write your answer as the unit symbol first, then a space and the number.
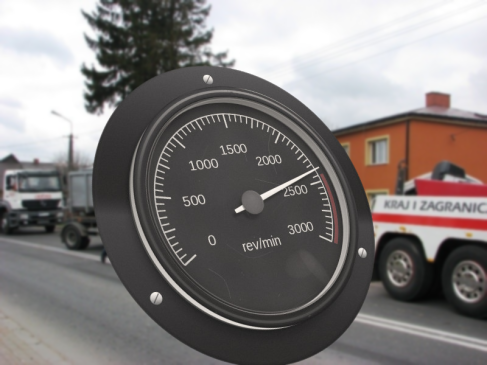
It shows rpm 2400
